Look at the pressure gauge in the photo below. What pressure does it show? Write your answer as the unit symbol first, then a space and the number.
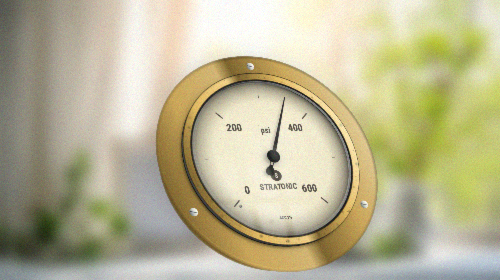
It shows psi 350
